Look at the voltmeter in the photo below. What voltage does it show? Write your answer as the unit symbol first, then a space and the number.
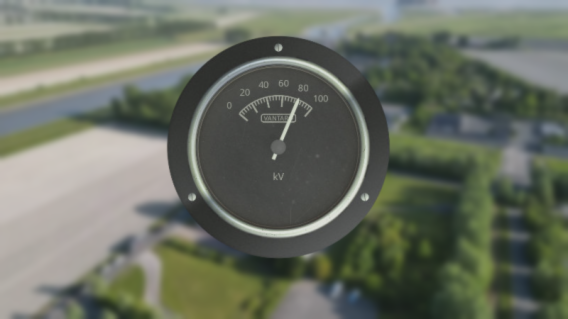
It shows kV 80
